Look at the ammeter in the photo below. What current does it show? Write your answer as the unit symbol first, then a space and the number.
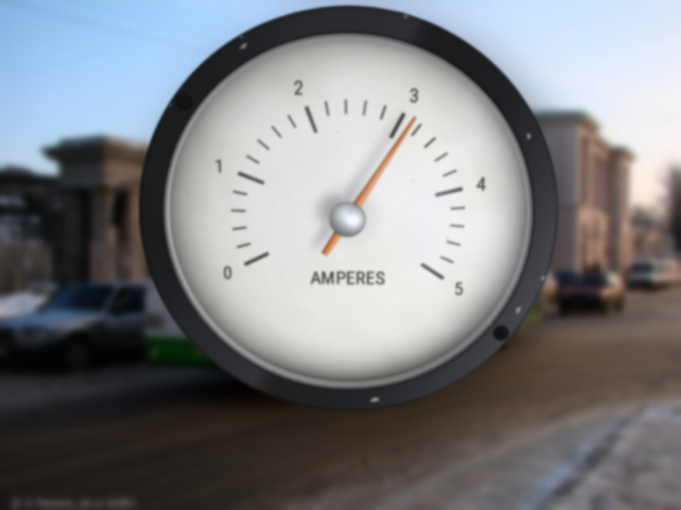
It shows A 3.1
